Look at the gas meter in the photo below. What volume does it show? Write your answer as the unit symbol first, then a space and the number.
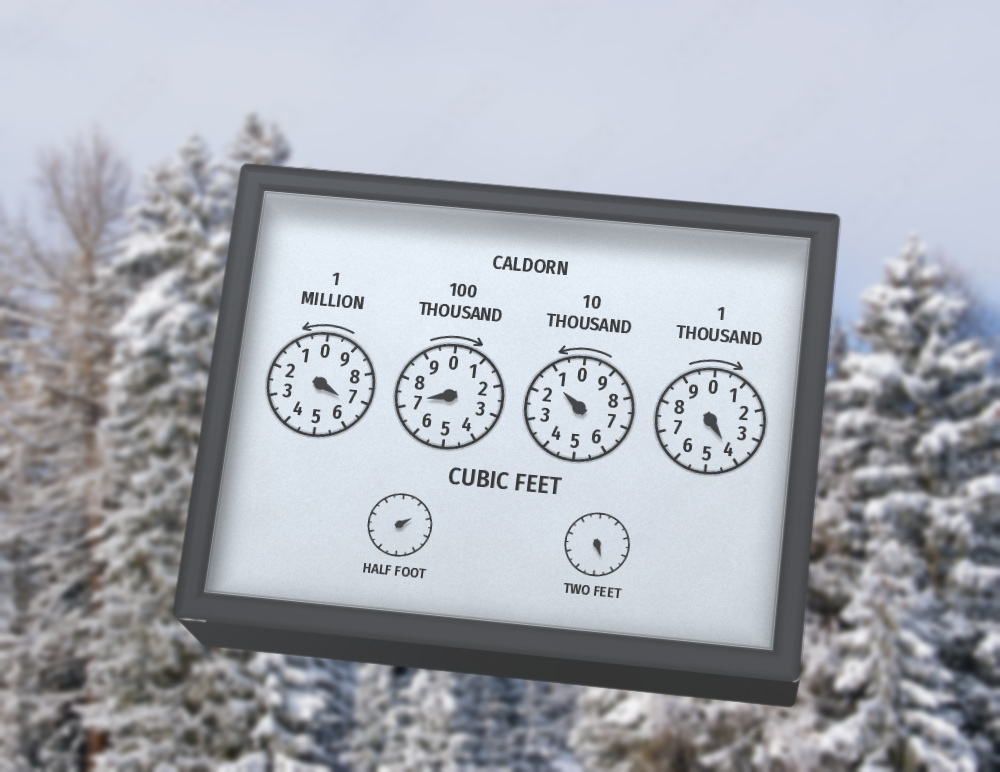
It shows ft³ 671400
